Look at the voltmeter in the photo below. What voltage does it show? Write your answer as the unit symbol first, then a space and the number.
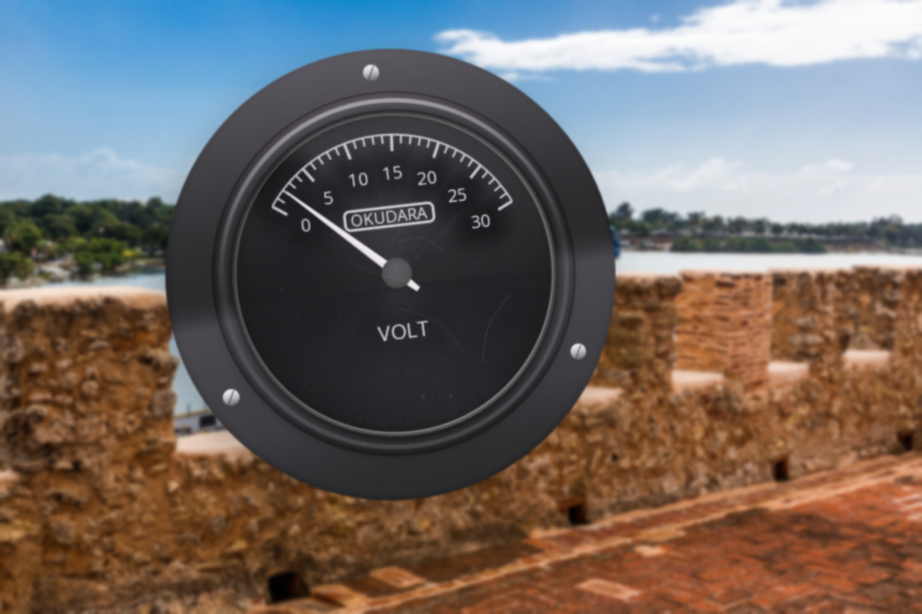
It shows V 2
